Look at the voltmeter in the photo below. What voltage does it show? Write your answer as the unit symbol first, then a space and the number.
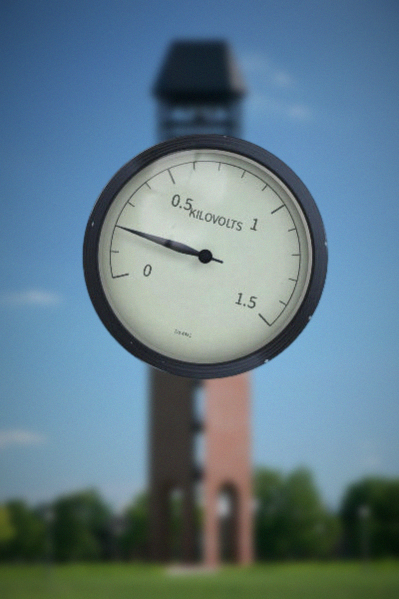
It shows kV 0.2
